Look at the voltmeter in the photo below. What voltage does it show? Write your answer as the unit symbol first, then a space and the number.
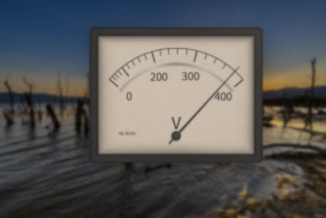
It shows V 380
